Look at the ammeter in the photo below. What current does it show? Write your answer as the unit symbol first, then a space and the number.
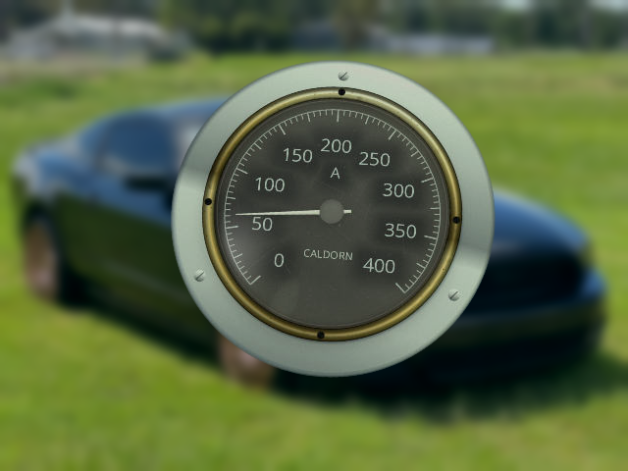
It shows A 60
